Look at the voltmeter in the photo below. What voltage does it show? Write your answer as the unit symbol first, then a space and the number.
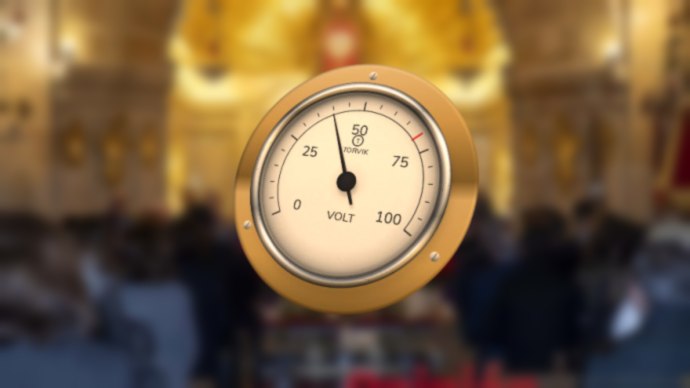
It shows V 40
